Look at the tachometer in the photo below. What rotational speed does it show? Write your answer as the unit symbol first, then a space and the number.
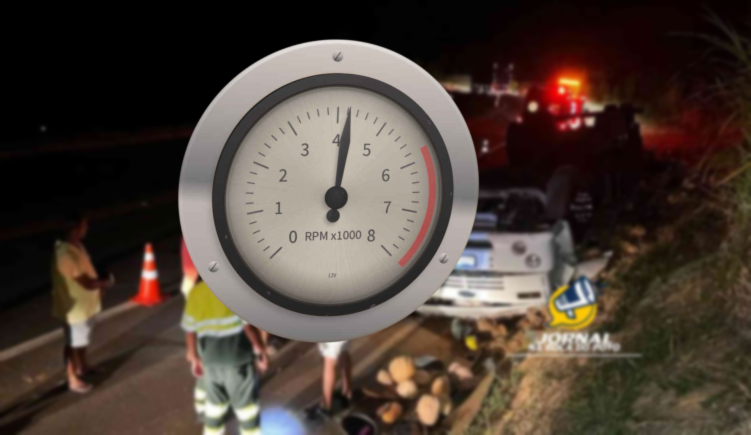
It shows rpm 4200
